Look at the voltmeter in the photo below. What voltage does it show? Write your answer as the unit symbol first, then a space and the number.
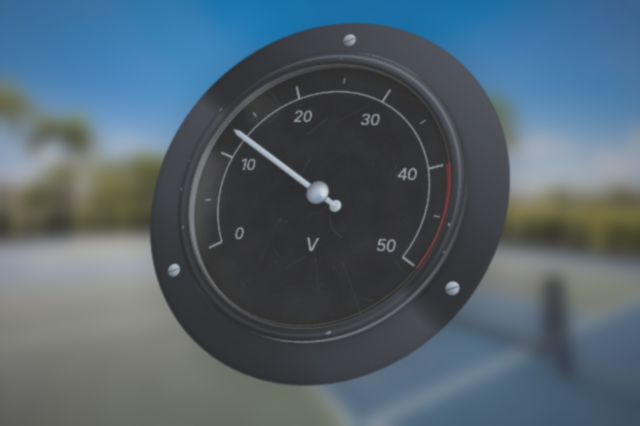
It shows V 12.5
